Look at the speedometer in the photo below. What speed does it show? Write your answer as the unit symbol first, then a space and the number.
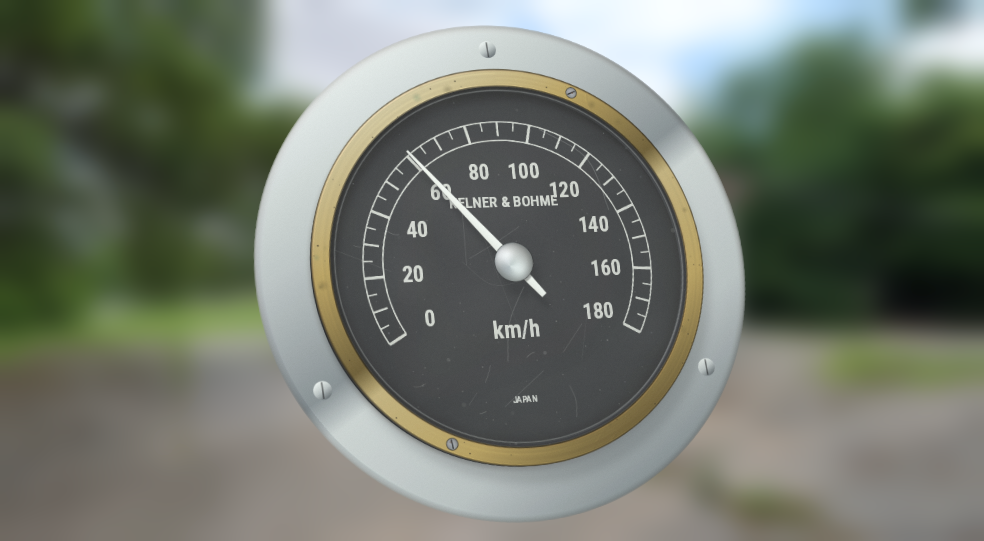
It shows km/h 60
